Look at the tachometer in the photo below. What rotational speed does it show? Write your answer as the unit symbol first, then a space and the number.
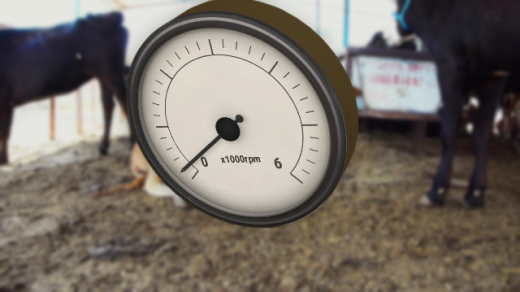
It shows rpm 200
